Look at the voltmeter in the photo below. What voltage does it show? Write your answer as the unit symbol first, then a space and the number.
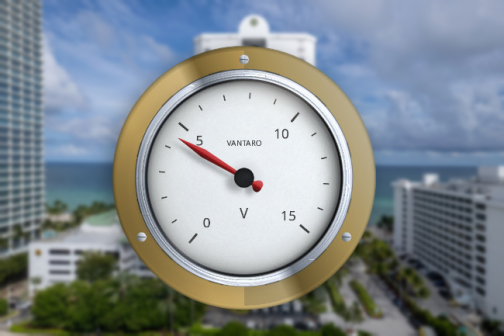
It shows V 4.5
